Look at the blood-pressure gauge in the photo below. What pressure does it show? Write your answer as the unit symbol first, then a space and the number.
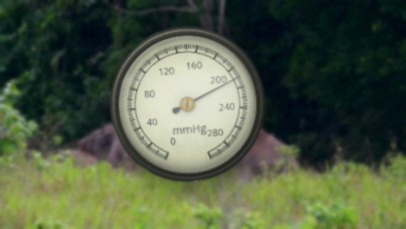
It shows mmHg 210
